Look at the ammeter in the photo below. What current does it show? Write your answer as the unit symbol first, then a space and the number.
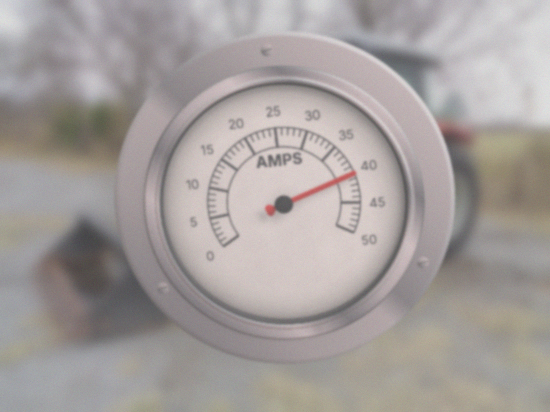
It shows A 40
